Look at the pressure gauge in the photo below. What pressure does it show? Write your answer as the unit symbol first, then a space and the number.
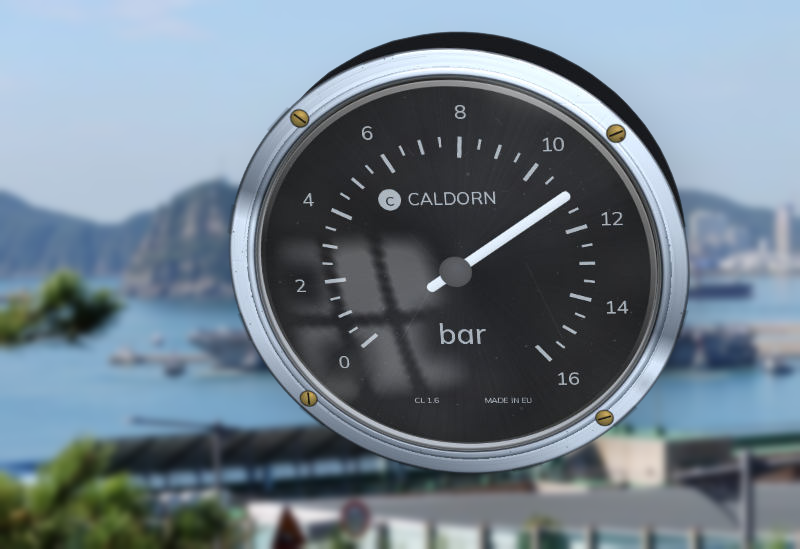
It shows bar 11
